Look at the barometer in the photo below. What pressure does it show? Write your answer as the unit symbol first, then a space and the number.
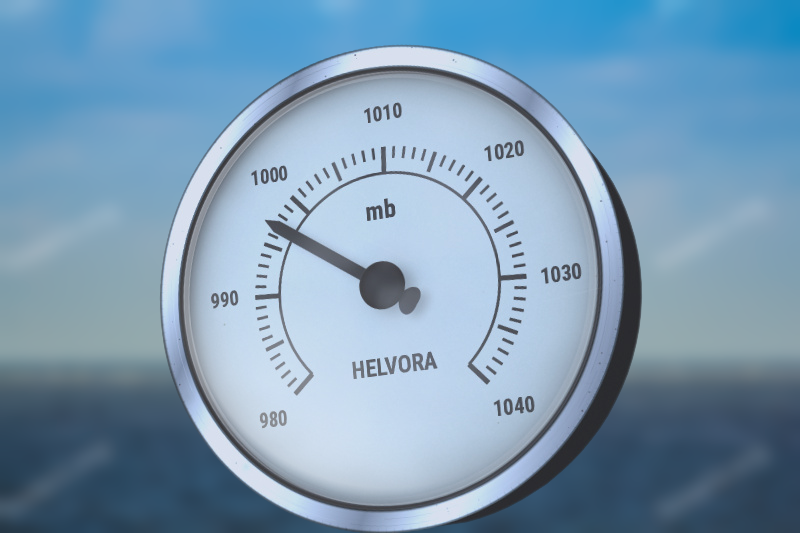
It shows mbar 997
